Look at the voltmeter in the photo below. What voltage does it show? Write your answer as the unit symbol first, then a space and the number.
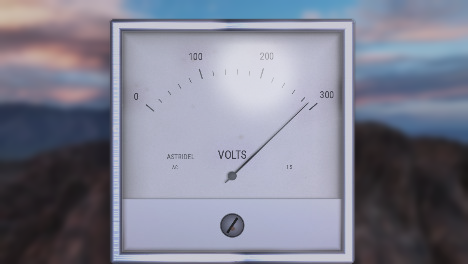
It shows V 290
